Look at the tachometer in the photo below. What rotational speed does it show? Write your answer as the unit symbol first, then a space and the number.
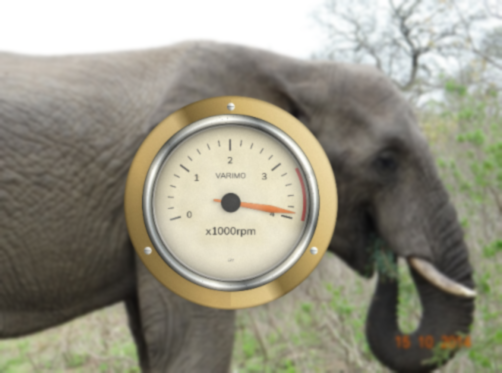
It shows rpm 3900
